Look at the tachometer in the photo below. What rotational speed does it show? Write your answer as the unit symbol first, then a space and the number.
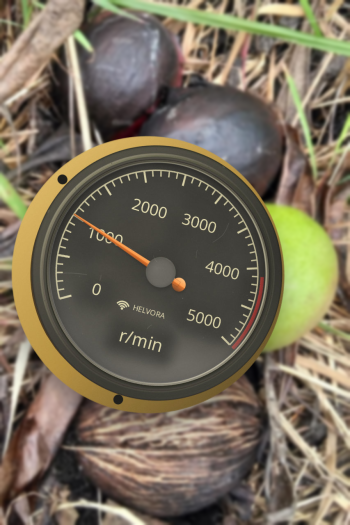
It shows rpm 1000
